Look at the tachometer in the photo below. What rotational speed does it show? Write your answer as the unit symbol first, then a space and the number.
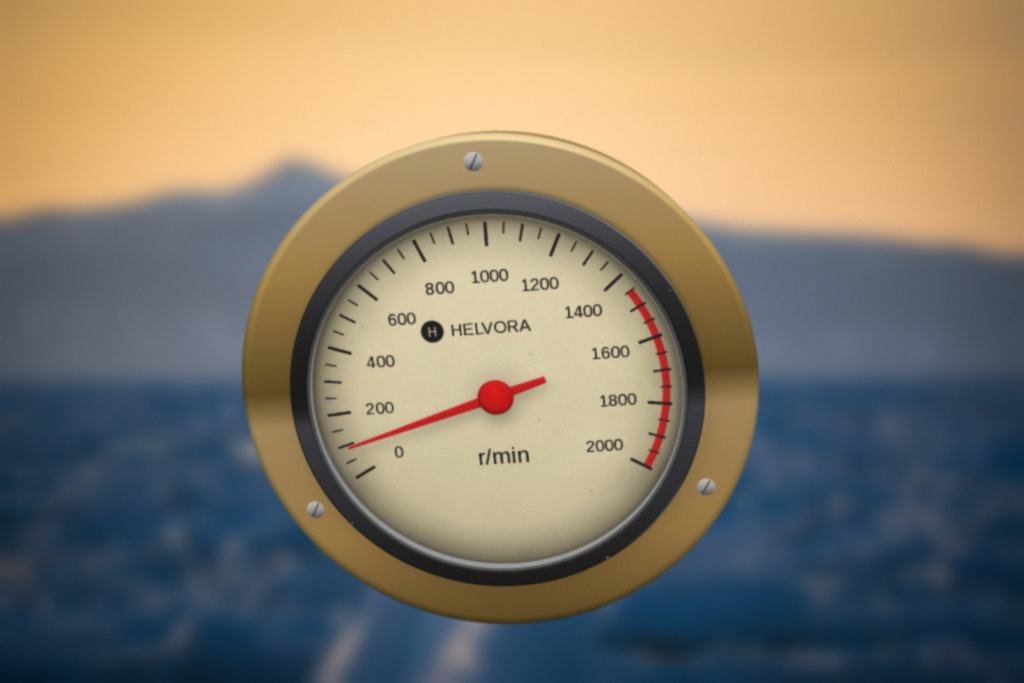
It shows rpm 100
